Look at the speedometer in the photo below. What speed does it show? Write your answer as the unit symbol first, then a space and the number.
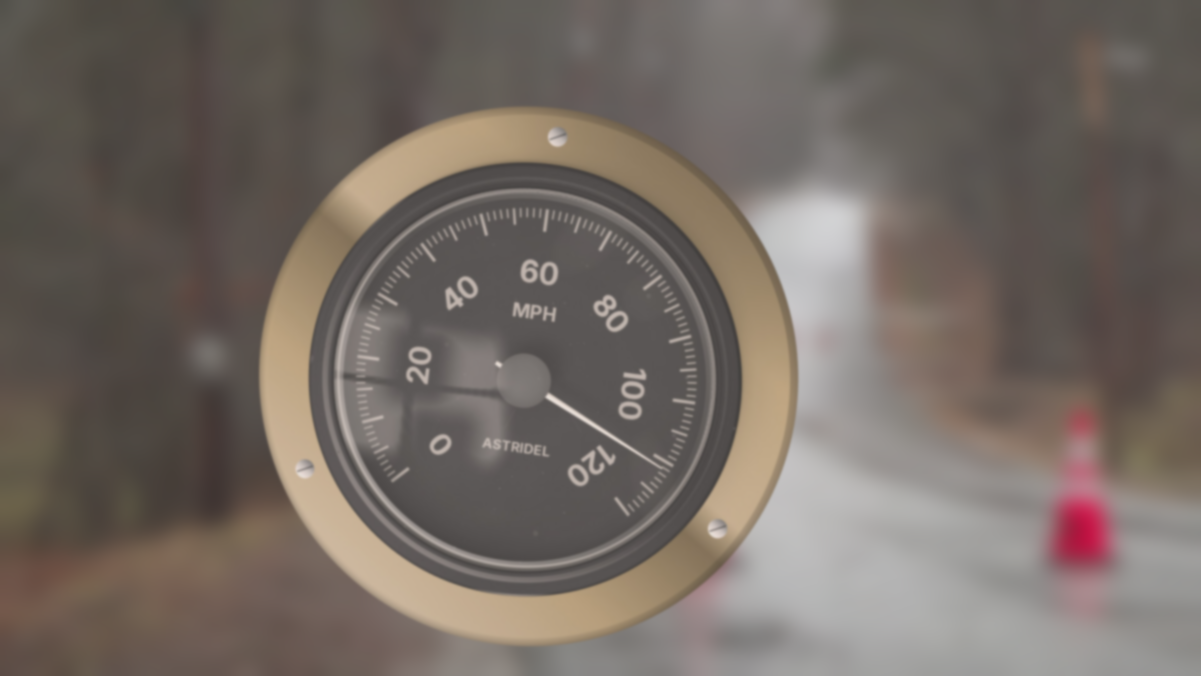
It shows mph 111
